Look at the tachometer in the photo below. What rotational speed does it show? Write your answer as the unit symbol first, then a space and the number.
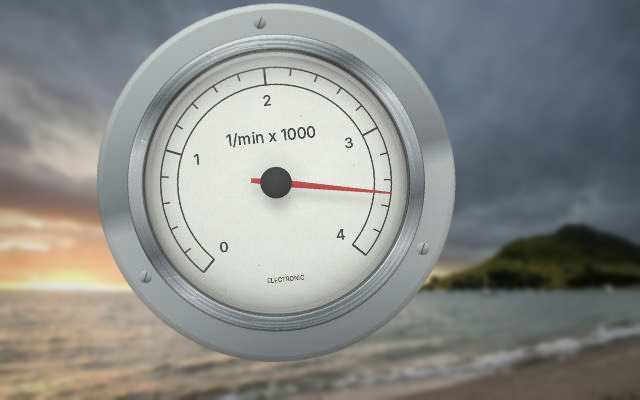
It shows rpm 3500
